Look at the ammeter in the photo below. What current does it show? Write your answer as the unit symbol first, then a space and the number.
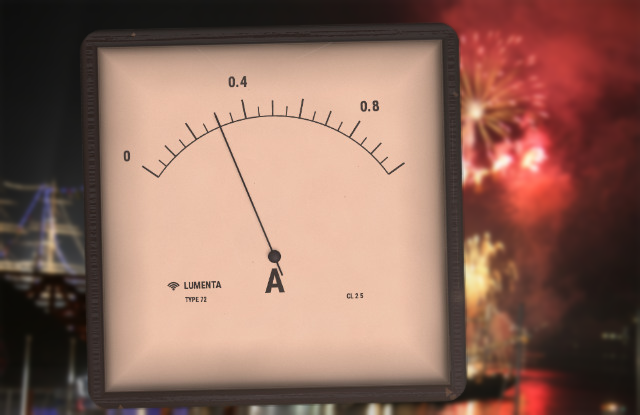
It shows A 0.3
